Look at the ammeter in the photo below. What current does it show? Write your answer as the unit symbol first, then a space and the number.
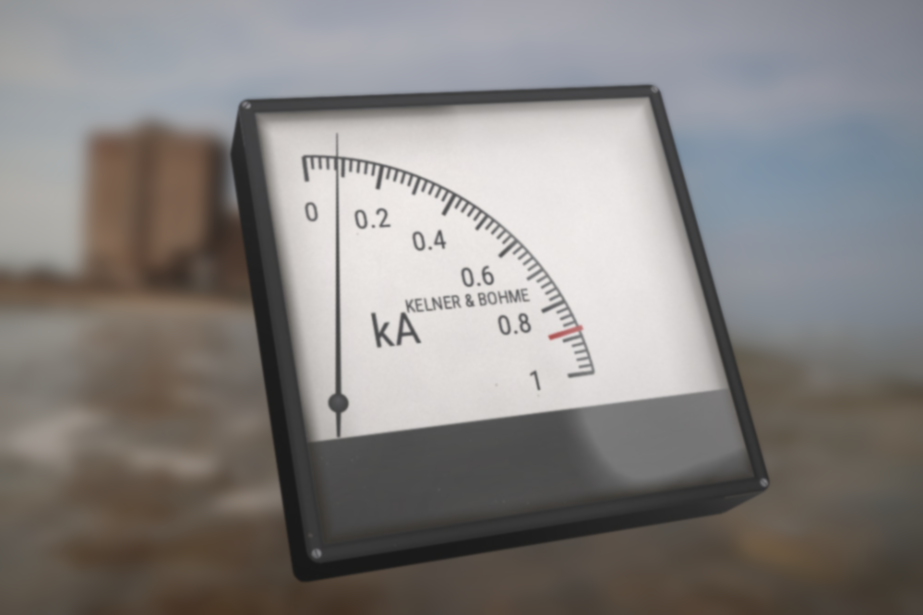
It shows kA 0.08
